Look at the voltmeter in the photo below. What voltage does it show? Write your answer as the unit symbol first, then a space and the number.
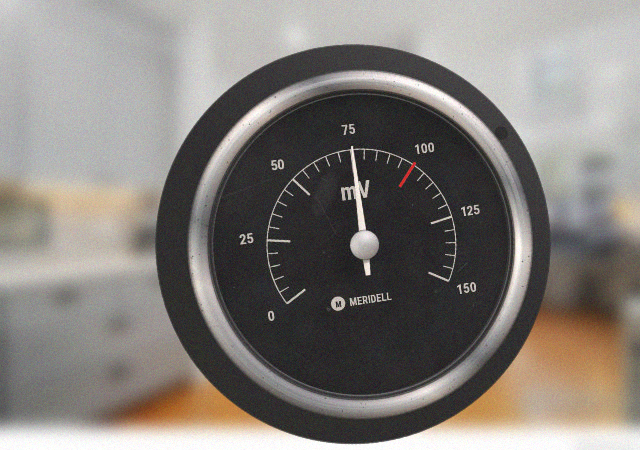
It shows mV 75
